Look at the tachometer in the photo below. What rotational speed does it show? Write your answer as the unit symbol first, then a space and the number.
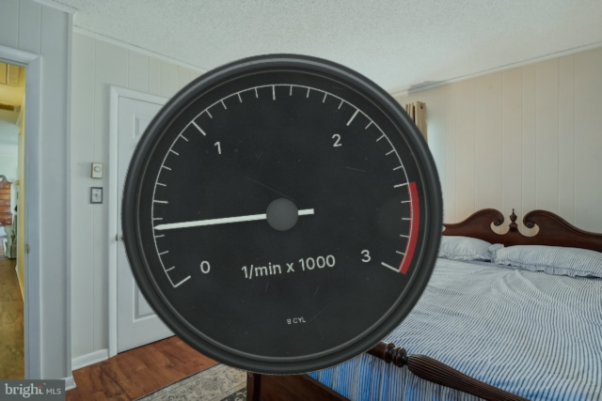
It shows rpm 350
